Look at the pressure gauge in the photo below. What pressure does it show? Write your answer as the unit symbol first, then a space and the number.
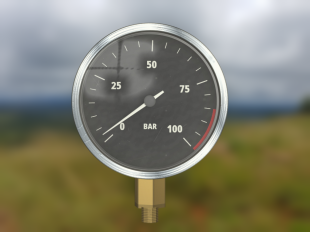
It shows bar 2.5
